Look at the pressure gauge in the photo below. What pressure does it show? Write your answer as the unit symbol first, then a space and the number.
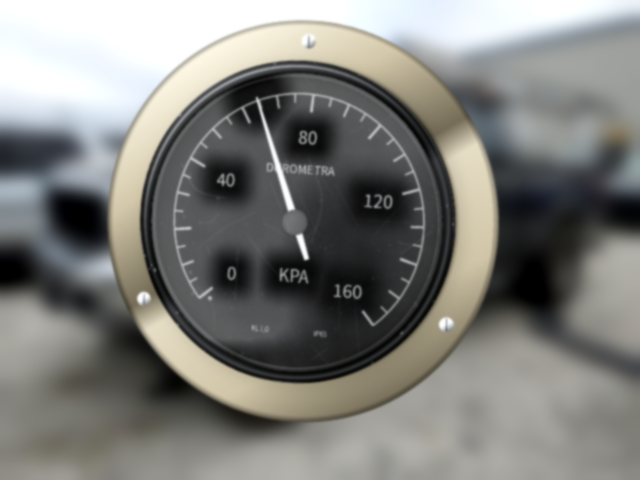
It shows kPa 65
